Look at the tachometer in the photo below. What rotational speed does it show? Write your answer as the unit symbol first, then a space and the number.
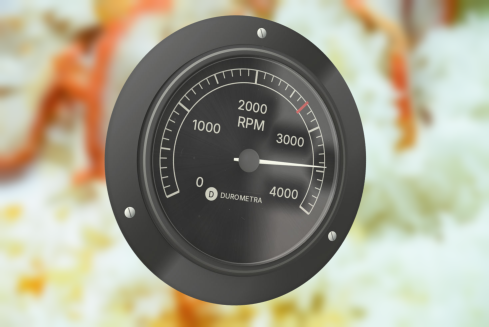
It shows rpm 3450
